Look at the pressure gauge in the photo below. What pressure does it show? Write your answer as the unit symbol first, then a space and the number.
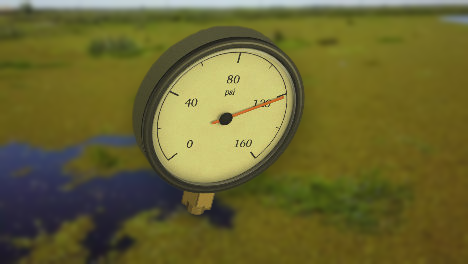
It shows psi 120
